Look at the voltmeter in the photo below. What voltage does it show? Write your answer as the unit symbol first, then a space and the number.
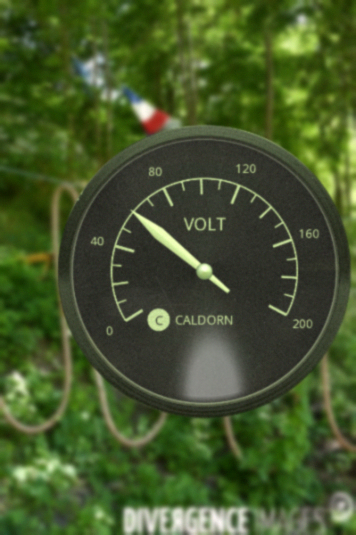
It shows V 60
